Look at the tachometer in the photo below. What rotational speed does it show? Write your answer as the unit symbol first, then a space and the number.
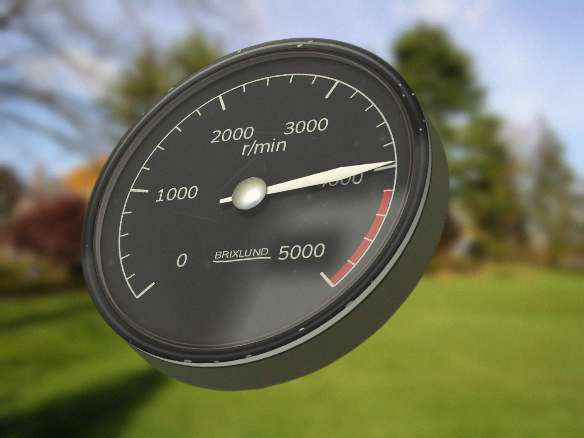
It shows rpm 4000
